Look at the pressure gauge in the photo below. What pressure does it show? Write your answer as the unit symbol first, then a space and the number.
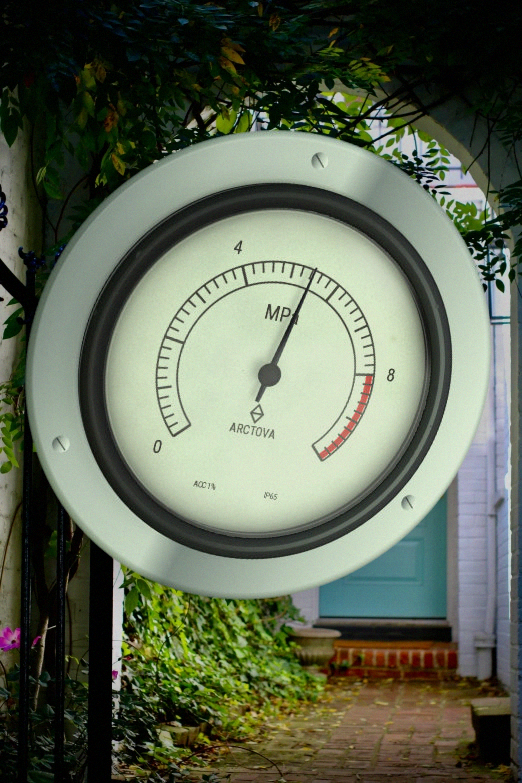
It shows MPa 5.4
